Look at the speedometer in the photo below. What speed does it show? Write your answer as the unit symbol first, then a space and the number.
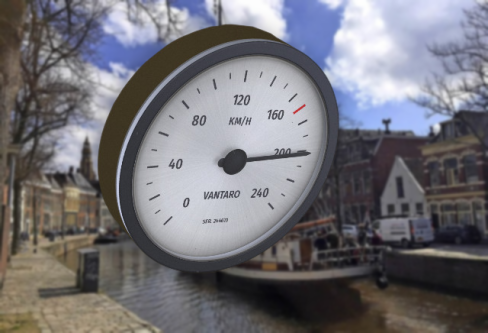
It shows km/h 200
